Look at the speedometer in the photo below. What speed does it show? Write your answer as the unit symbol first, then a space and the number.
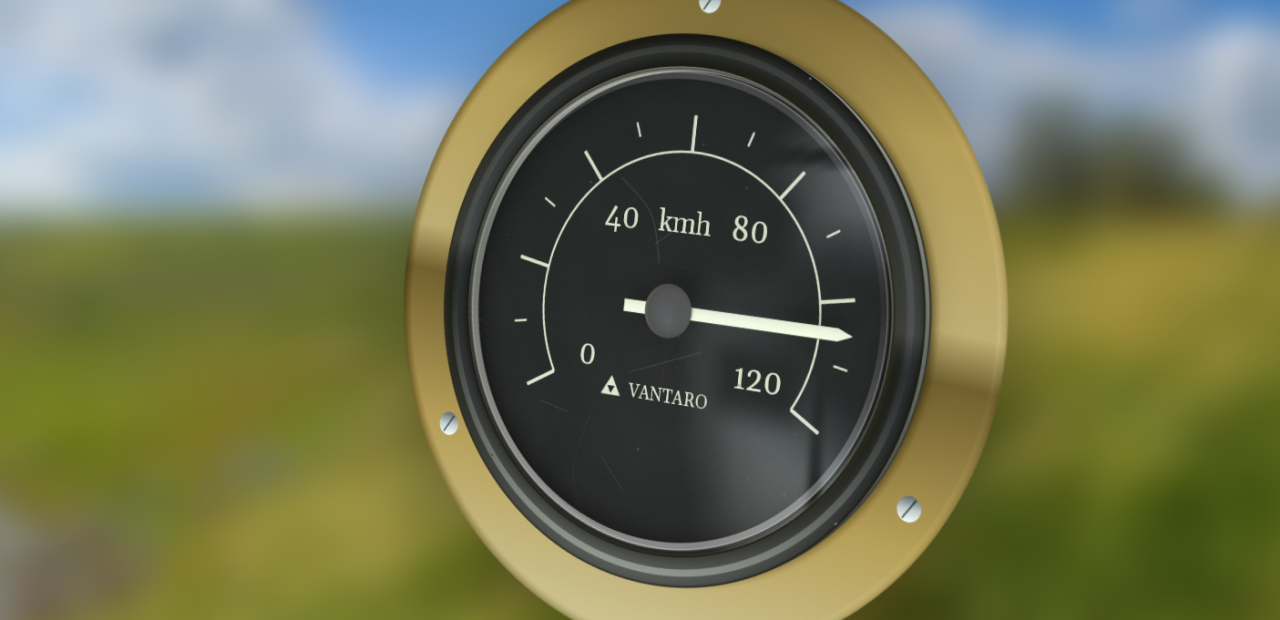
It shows km/h 105
